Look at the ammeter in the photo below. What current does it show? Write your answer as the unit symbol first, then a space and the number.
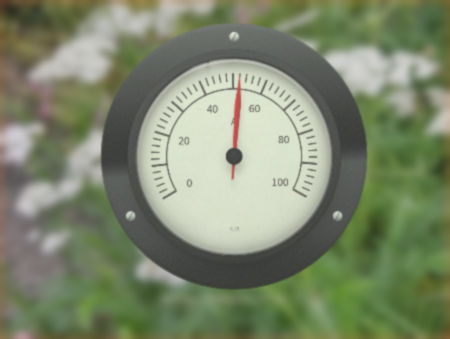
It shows A 52
